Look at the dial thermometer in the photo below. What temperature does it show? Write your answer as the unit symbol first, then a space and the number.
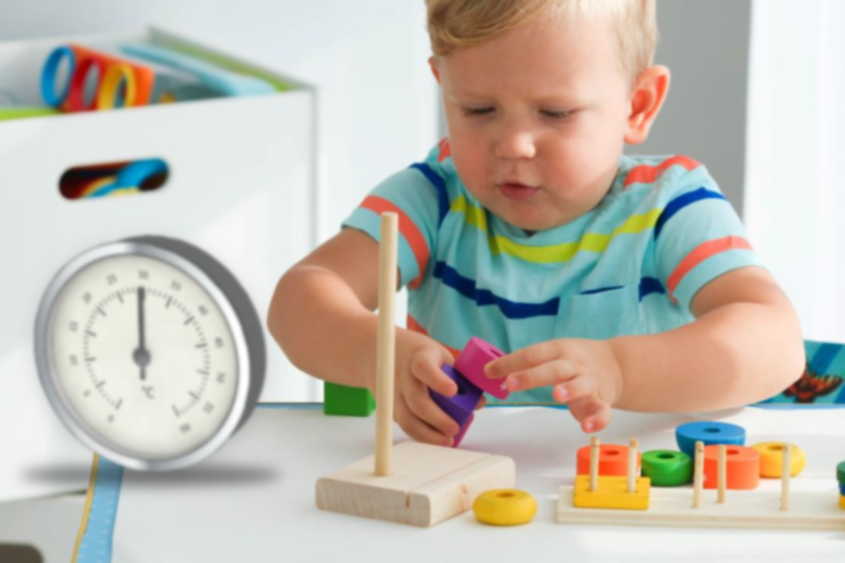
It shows °C 30
